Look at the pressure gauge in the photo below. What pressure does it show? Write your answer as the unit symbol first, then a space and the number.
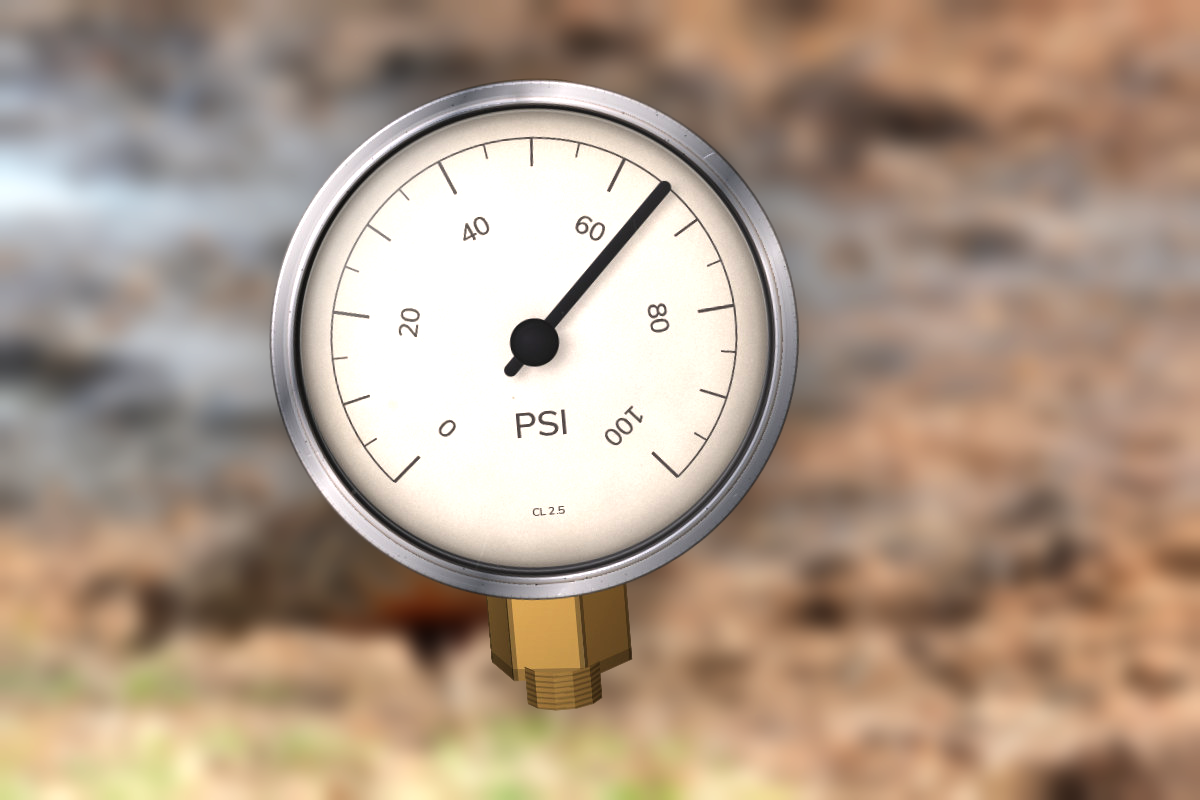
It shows psi 65
